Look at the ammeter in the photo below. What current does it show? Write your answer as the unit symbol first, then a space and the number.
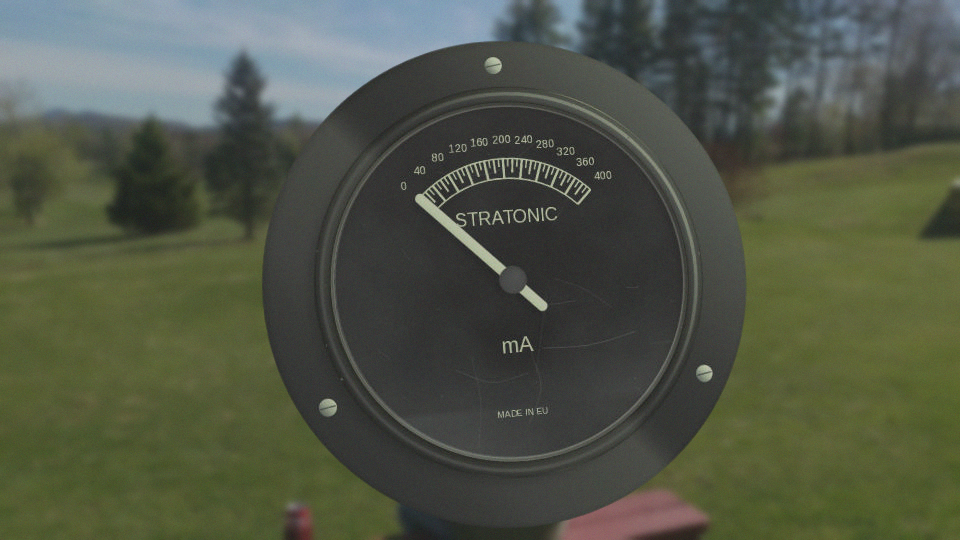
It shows mA 0
